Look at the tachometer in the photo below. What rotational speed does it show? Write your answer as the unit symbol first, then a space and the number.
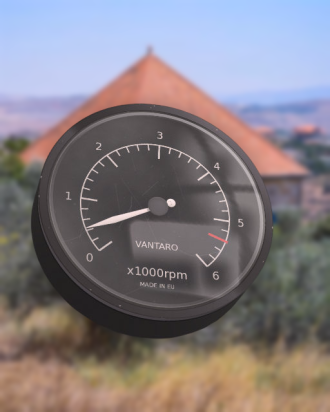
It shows rpm 400
